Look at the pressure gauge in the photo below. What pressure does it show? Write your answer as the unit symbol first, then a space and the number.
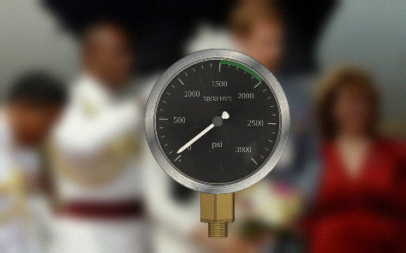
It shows psi 50
